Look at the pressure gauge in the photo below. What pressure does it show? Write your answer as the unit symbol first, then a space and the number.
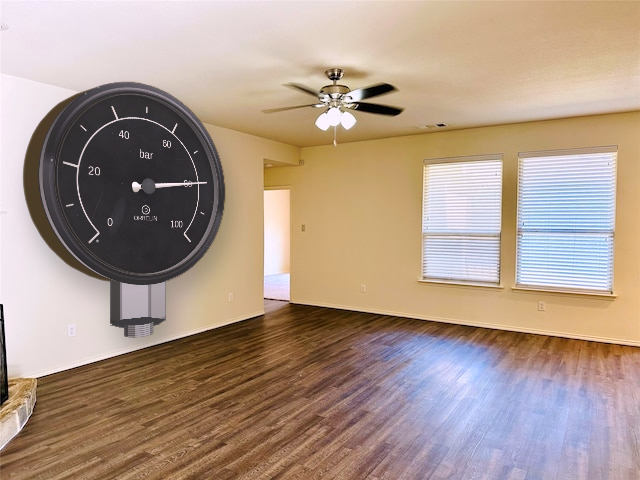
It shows bar 80
